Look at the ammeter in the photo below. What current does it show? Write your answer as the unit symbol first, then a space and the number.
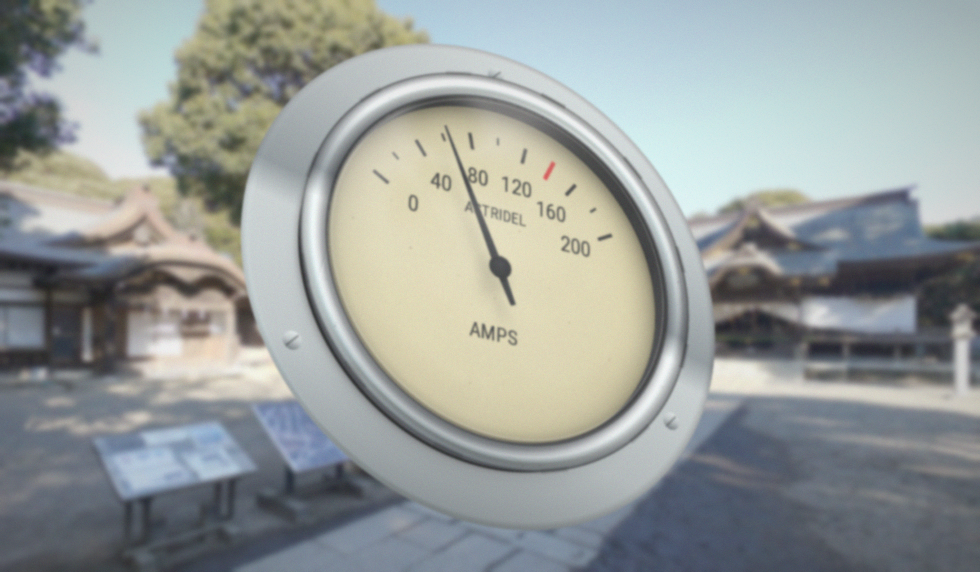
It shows A 60
